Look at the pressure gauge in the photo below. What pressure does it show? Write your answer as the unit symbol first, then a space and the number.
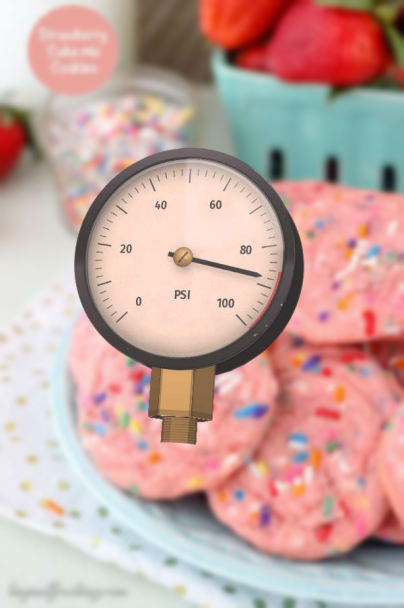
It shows psi 88
